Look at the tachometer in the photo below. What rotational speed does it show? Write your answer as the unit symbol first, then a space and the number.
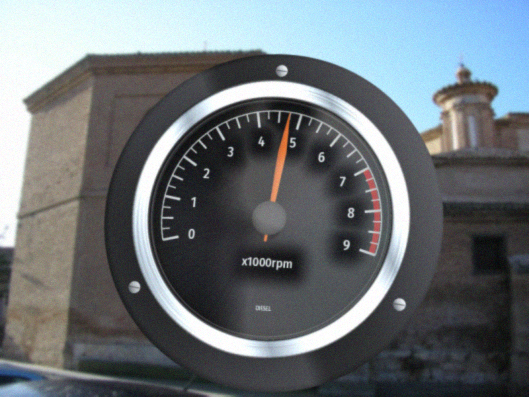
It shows rpm 4750
